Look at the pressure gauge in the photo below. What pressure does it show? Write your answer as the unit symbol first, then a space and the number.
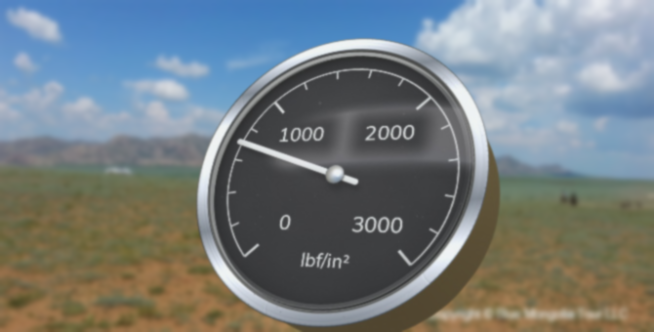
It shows psi 700
